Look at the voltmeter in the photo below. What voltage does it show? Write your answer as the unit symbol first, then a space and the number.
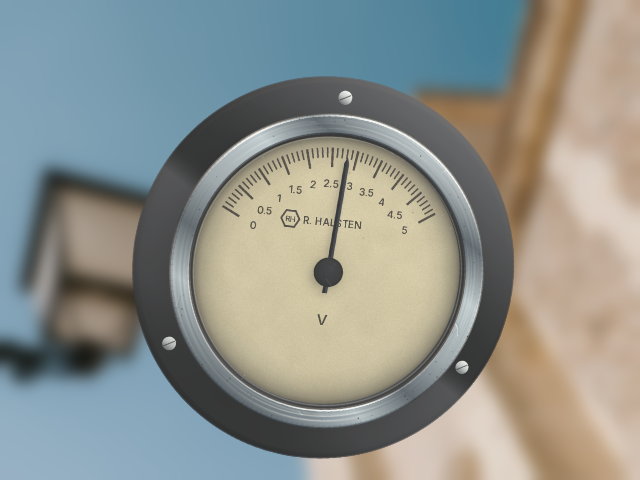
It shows V 2.8
